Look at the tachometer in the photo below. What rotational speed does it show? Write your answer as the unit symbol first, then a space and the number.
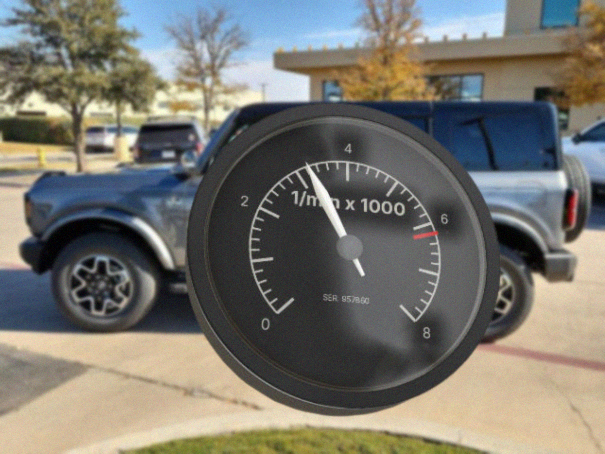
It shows rpm 3200
